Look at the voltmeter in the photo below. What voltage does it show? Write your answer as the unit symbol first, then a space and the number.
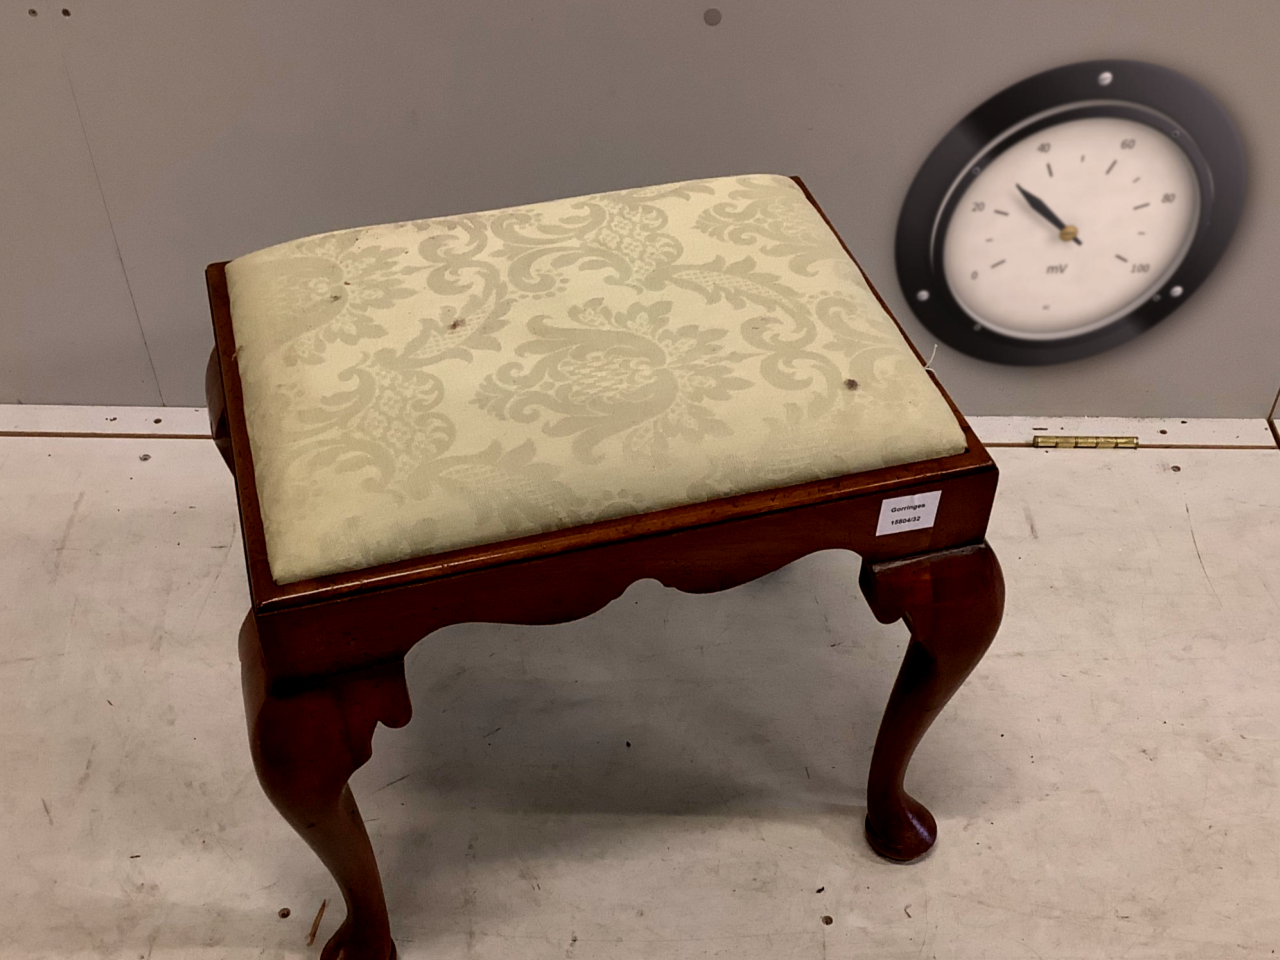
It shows mV 30
